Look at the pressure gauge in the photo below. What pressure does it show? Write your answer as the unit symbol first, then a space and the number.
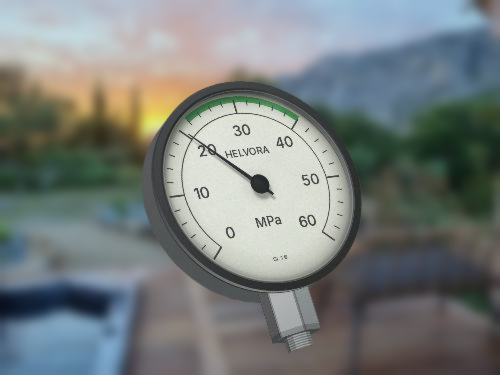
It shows MPa 20
